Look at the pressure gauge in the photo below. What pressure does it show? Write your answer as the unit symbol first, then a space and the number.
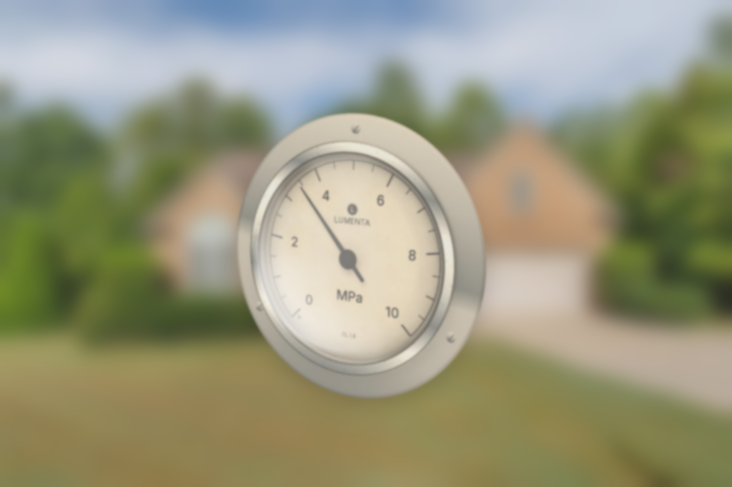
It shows MPa 3.5
